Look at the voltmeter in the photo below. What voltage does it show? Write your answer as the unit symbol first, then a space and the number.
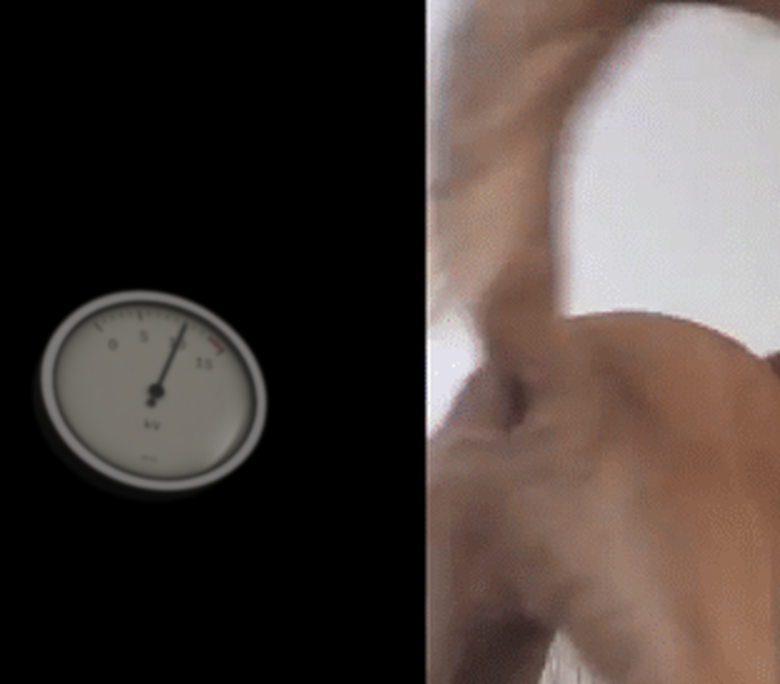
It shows kV 10
